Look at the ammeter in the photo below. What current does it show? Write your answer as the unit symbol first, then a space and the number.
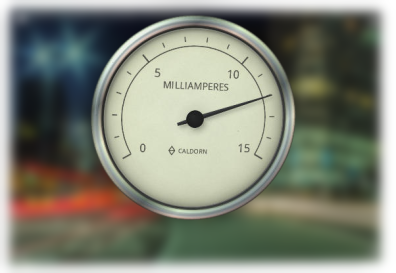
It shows mA 12
